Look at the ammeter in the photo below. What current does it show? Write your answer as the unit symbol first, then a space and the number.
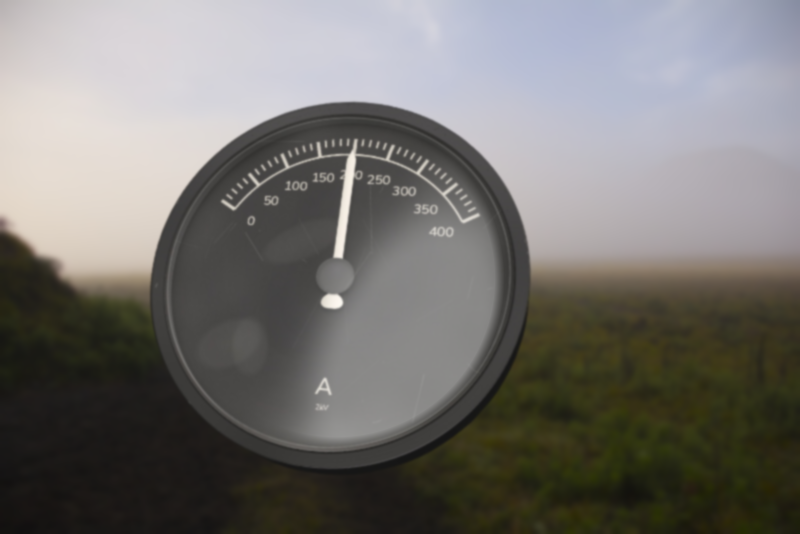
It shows A 200
